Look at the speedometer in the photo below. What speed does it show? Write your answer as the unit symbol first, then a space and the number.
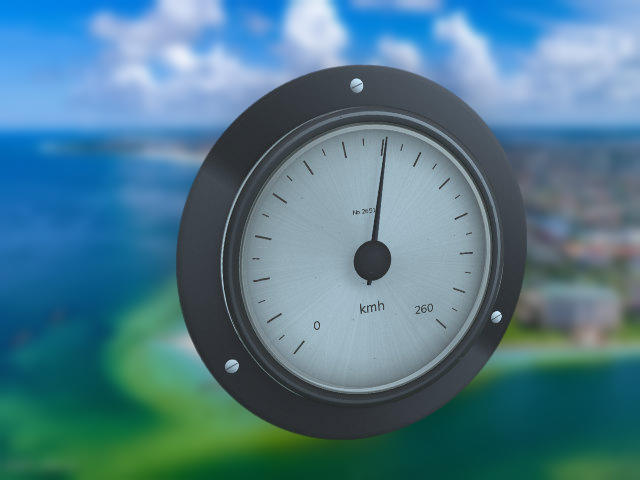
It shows km/h 140
